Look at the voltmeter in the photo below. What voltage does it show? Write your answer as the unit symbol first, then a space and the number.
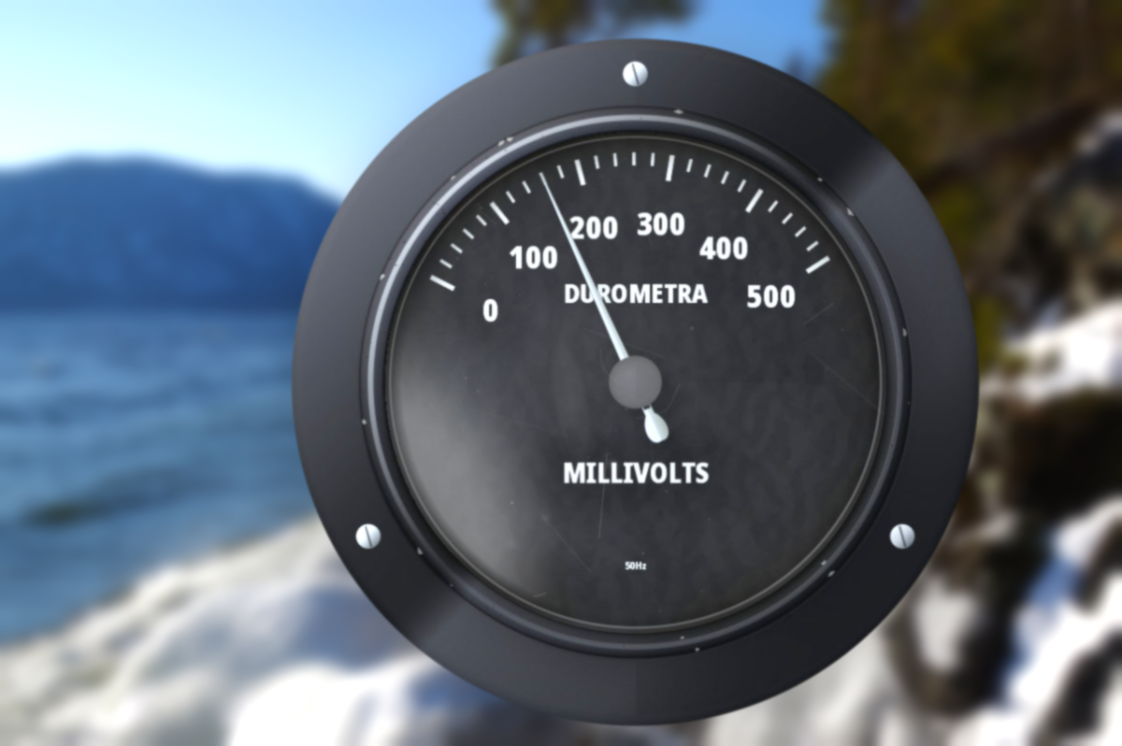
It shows mV 160
